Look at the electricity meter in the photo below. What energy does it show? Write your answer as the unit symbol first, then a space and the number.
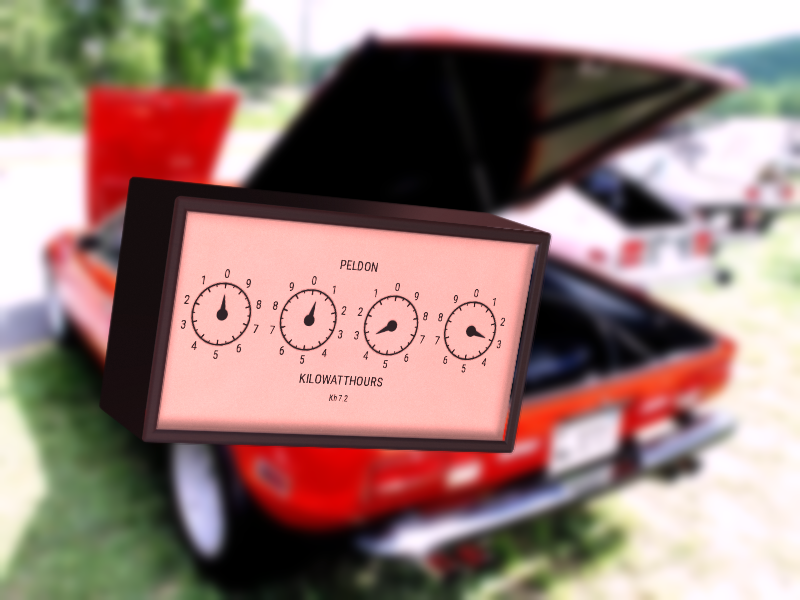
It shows kWh 33
